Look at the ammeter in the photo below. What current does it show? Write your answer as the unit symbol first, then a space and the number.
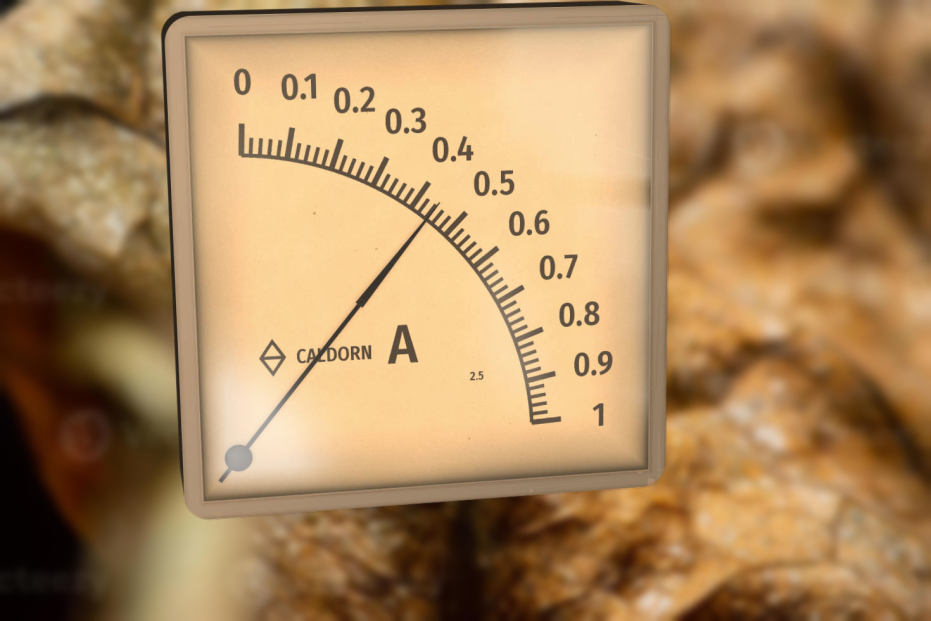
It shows A 0.44
